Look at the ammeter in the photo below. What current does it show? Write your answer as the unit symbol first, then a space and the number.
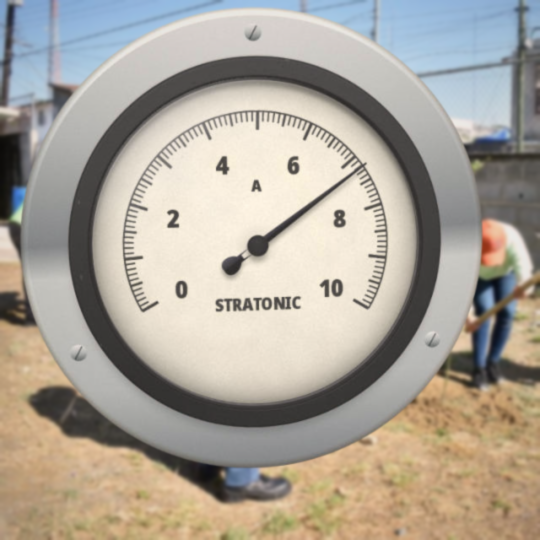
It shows A 7.2
